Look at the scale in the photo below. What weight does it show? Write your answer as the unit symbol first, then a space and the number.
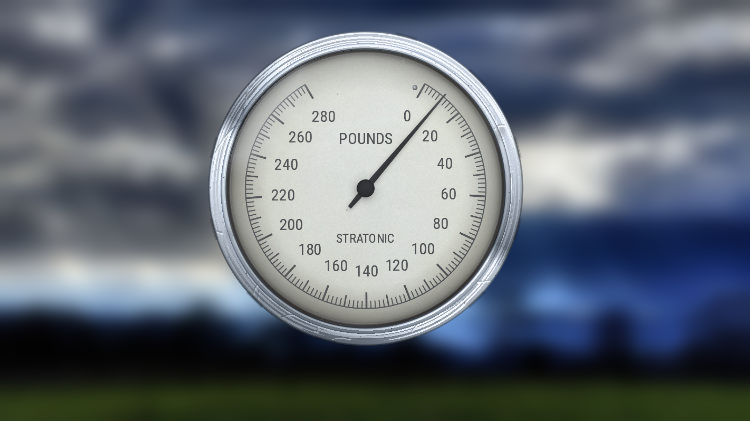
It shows lb 10
